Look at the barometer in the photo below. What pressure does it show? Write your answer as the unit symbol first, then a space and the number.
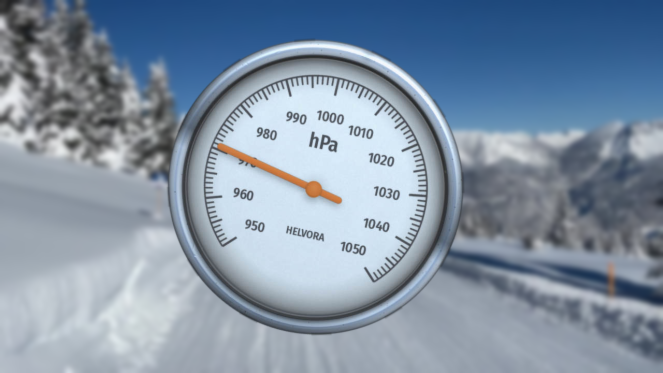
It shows hPa 971
